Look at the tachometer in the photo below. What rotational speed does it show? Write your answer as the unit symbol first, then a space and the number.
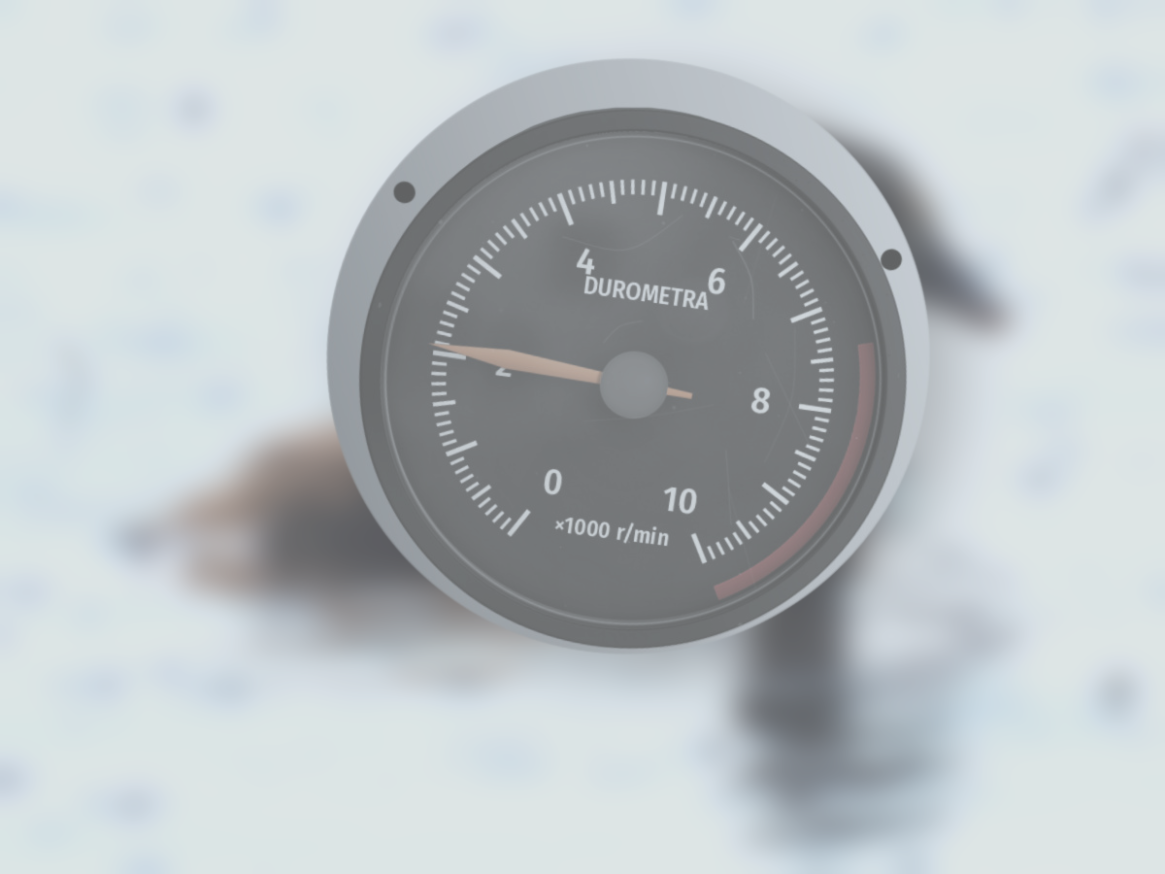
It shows rpm 2100
